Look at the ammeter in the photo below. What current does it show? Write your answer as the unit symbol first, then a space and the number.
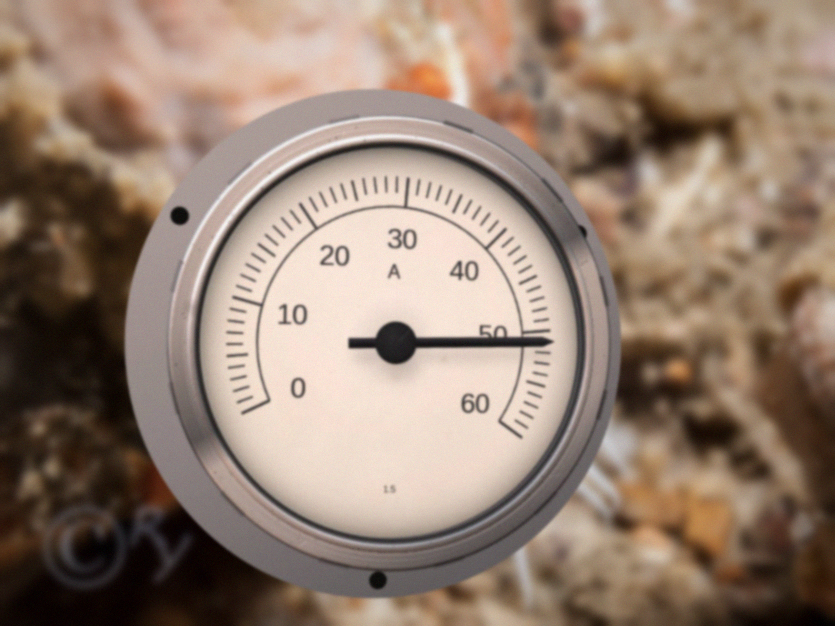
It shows A 51
